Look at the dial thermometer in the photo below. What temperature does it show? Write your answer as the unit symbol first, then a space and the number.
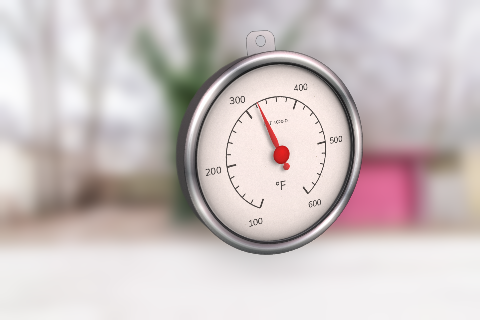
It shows °F 320
